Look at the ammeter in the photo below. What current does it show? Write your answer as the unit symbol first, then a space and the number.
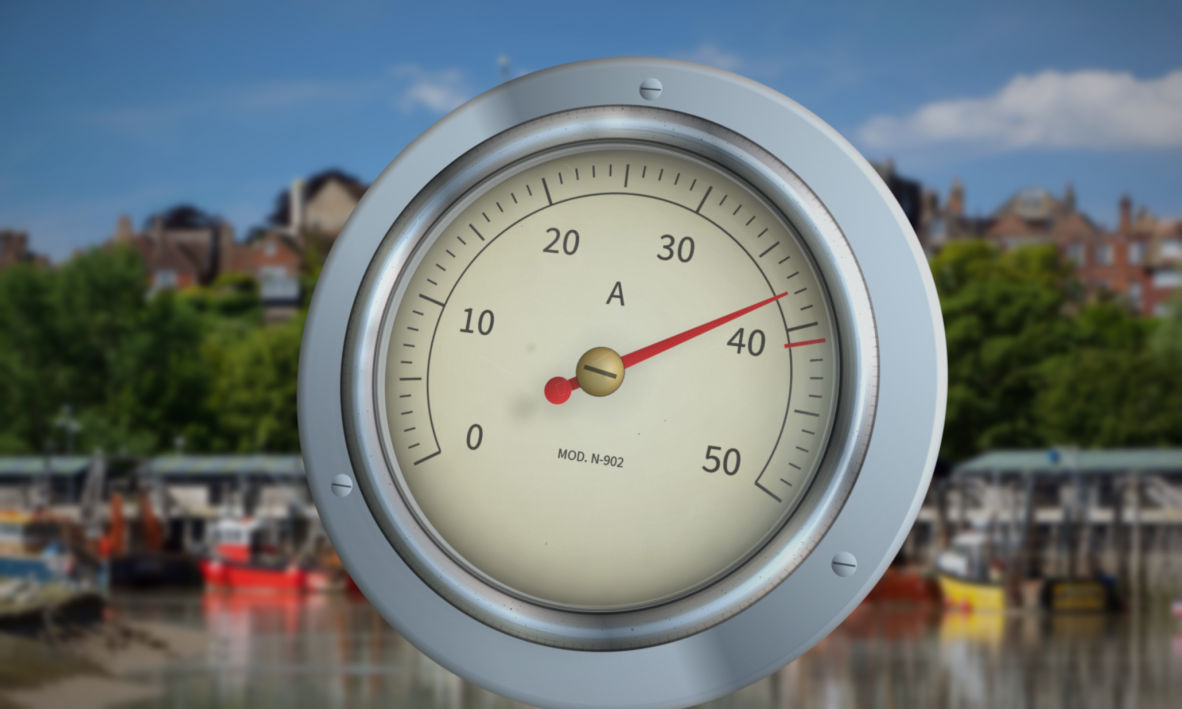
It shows A 38
